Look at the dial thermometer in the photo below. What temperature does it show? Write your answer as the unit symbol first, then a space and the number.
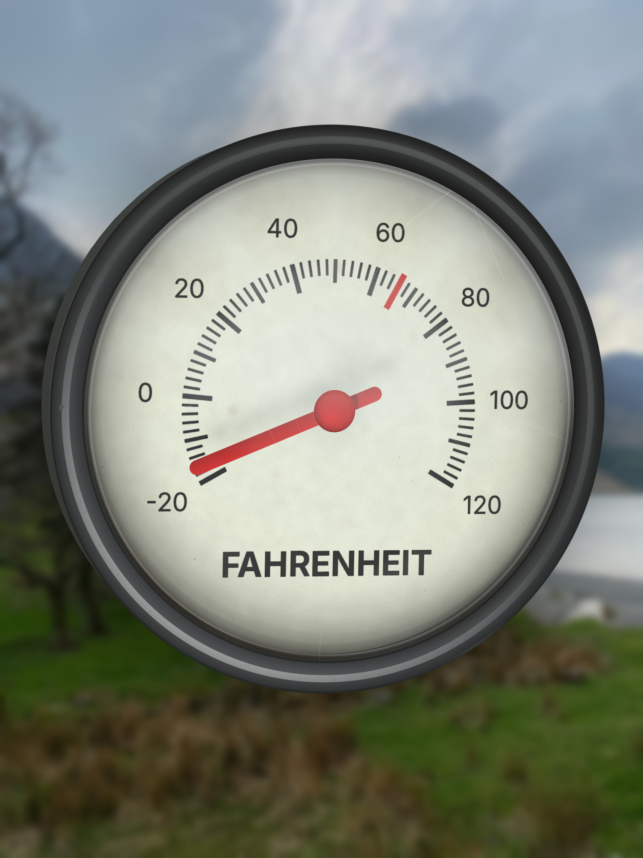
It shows °F -16
